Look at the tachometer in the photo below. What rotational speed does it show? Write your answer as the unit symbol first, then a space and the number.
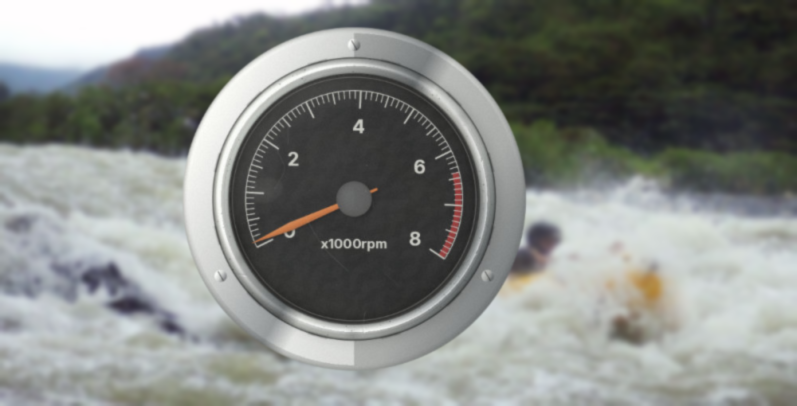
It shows rpm 100
